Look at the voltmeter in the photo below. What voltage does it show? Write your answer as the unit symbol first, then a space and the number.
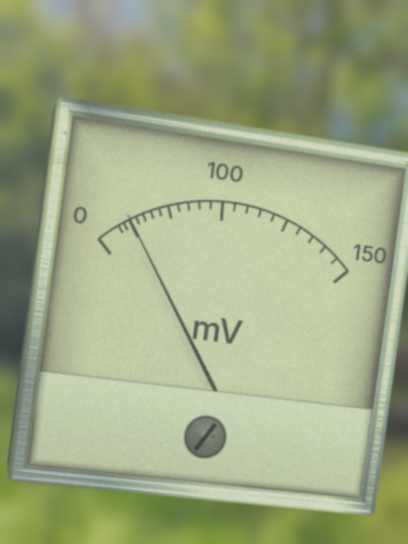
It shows mV 50
